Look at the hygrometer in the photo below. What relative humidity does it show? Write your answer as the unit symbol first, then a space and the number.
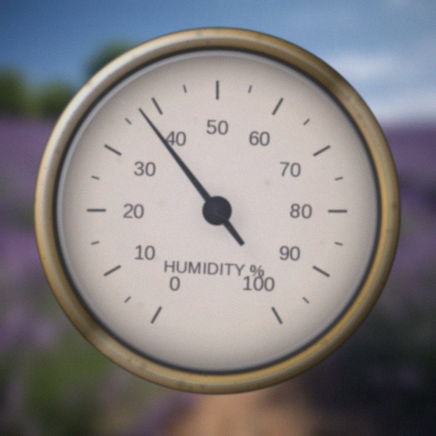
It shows % 37.5
